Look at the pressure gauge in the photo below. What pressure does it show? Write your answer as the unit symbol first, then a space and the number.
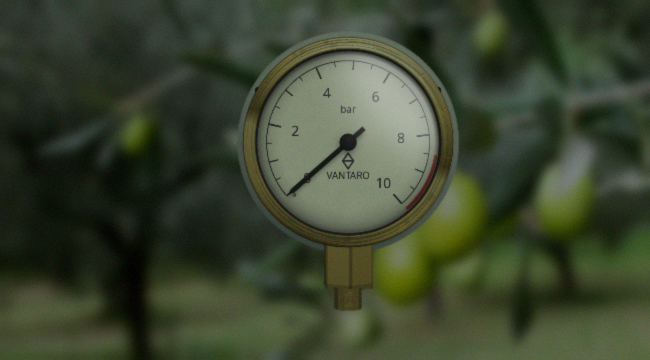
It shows bar 0
